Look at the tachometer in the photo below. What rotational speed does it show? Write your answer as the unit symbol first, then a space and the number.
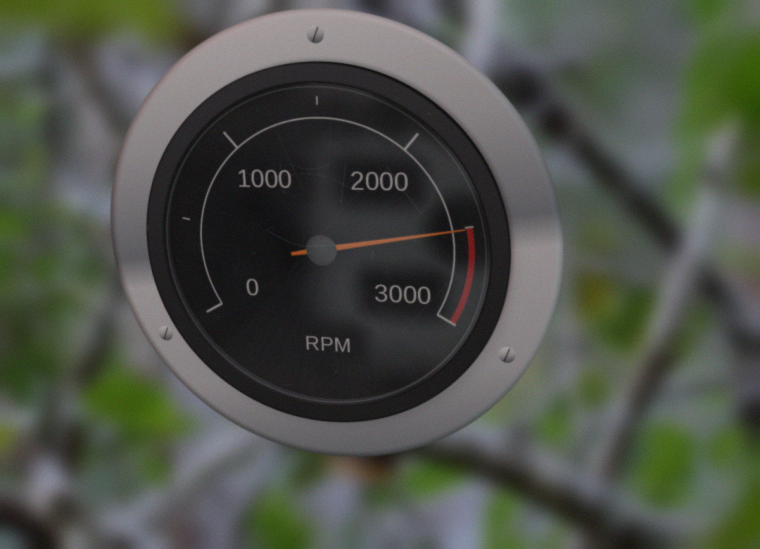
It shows rpm 2500
